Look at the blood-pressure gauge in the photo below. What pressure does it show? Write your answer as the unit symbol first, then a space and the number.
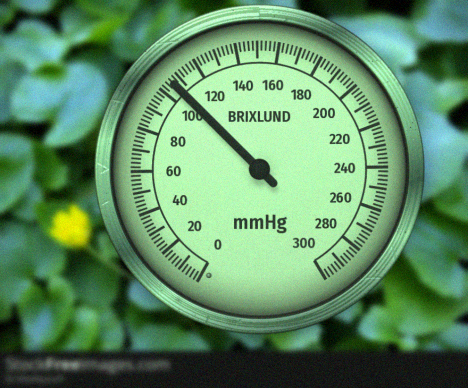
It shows mmHg 106
